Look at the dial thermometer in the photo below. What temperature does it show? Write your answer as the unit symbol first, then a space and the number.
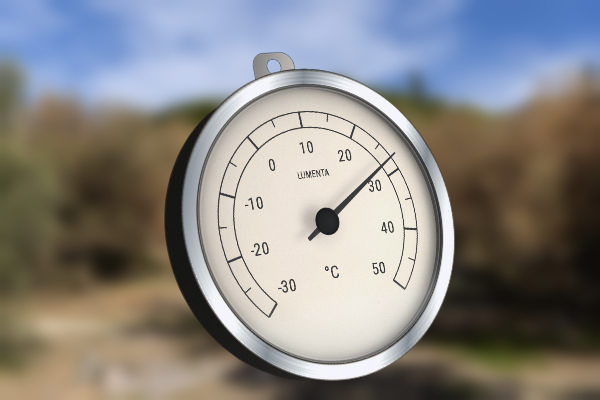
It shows °C 27.5
